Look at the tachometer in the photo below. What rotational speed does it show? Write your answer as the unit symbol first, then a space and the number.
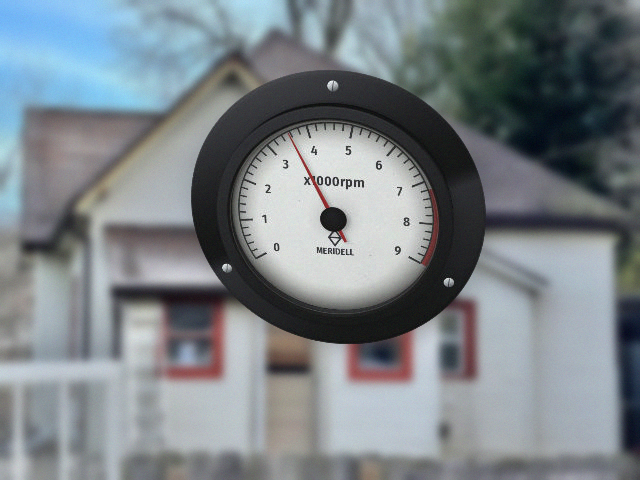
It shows rpm 3600
